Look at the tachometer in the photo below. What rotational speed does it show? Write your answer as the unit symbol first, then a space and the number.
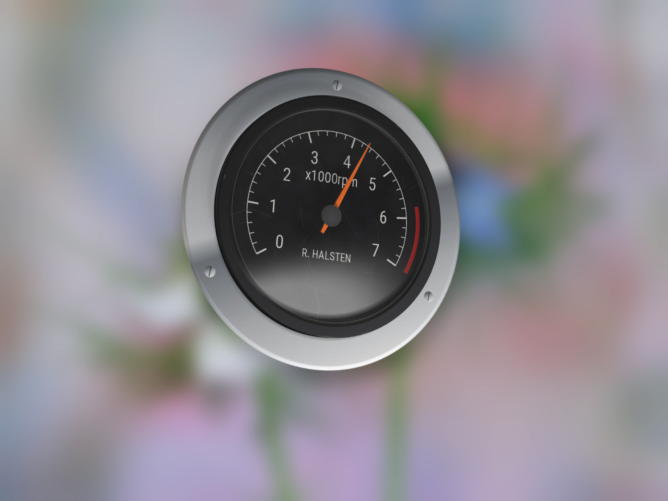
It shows rpm 4300
